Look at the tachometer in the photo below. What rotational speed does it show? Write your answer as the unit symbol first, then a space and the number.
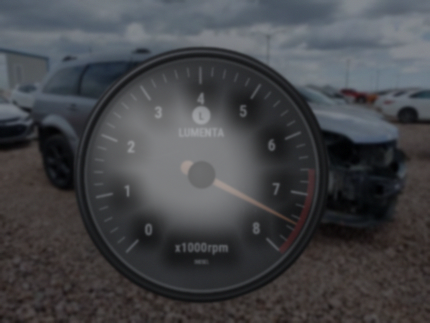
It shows rpm 7500
